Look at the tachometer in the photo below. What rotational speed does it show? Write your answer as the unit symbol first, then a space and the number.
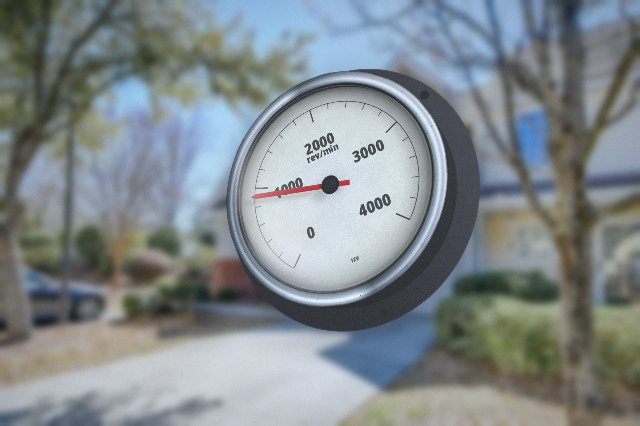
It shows rpm 900
